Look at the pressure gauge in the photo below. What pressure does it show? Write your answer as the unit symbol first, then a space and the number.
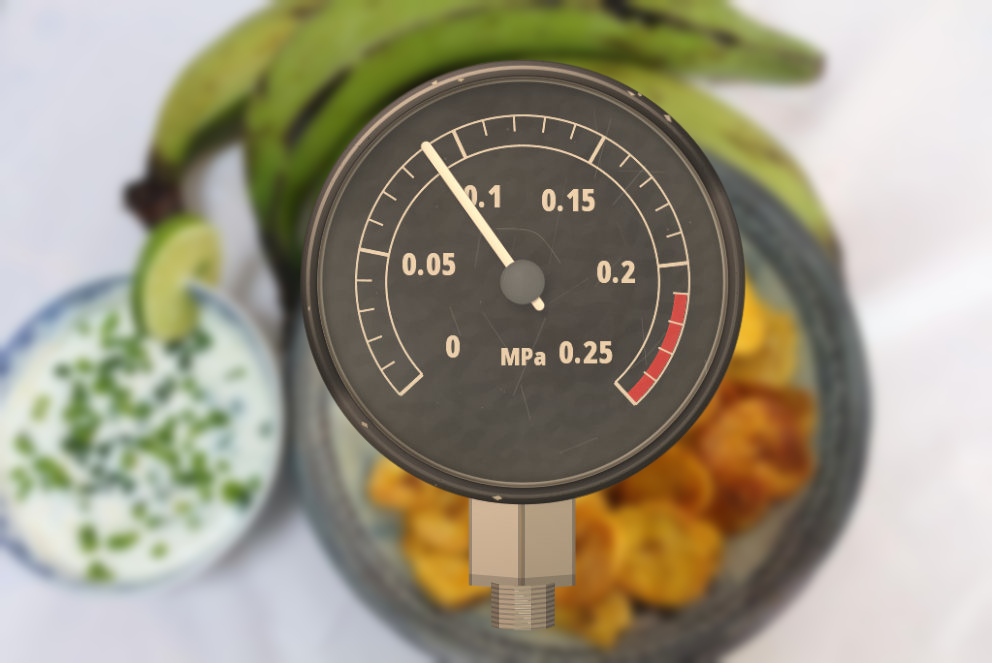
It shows MPa 0.09
